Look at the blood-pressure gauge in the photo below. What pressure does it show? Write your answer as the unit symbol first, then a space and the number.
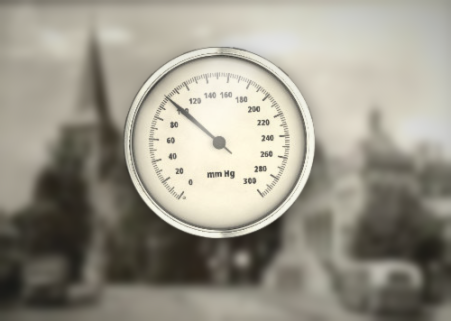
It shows mmHg 100
